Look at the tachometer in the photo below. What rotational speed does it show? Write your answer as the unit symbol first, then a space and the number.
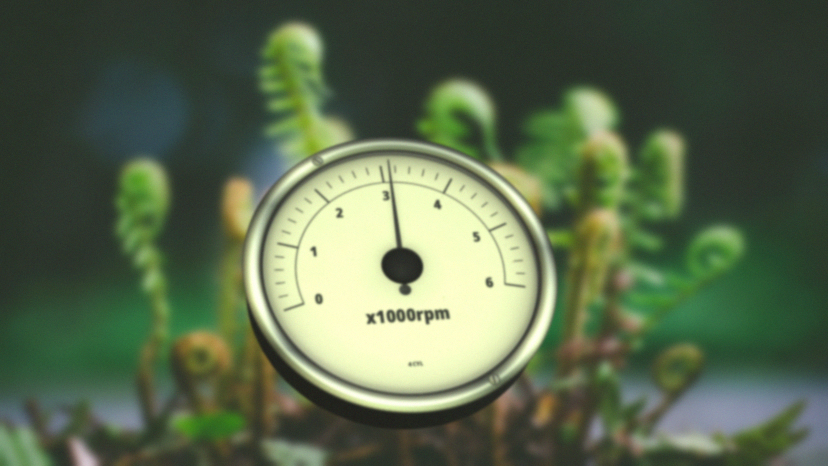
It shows rpm 3100
